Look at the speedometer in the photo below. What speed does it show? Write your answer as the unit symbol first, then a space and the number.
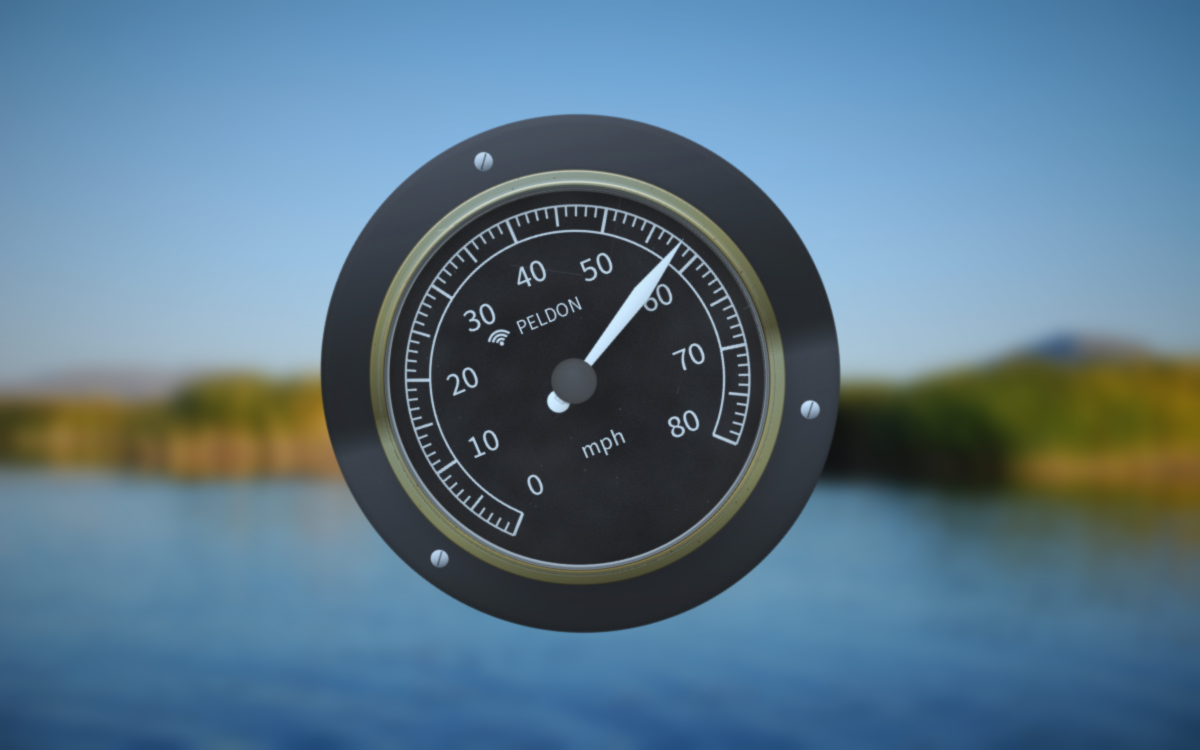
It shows mph 58
